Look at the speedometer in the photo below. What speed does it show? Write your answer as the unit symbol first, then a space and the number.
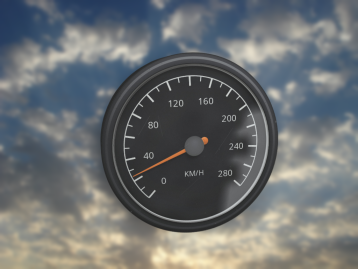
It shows km/h 25
